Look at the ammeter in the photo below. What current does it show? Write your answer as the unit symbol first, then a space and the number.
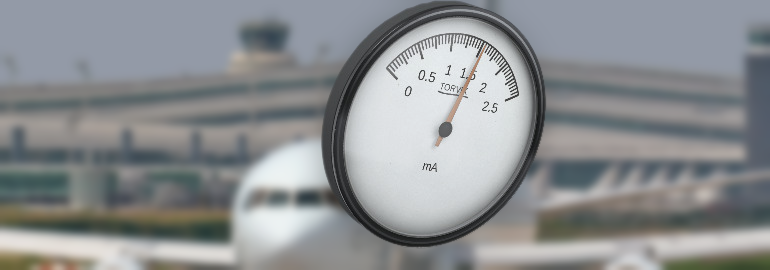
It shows mA 1.5
